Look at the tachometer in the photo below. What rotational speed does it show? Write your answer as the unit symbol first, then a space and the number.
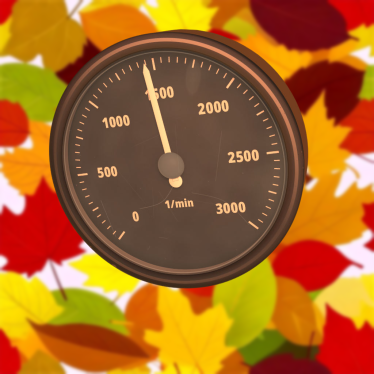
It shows rpm 1450
